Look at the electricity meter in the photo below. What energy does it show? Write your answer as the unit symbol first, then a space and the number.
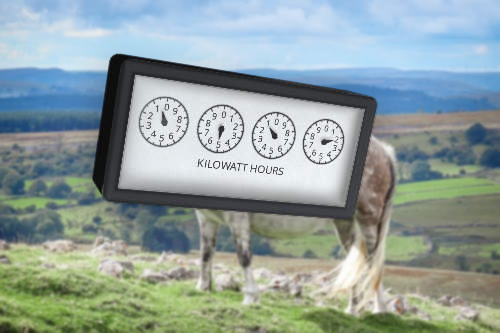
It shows kWh 512
